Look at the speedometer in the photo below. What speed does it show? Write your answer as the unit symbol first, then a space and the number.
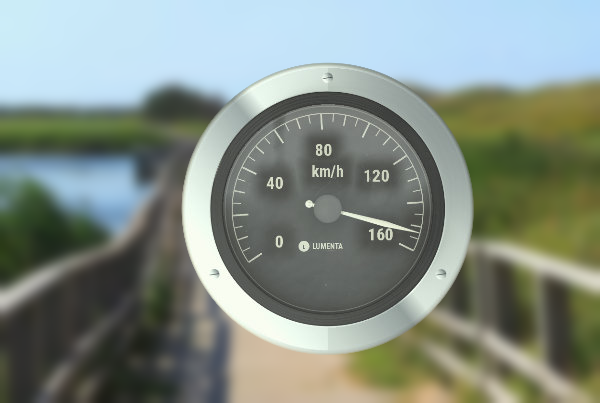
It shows km/h 152.5
